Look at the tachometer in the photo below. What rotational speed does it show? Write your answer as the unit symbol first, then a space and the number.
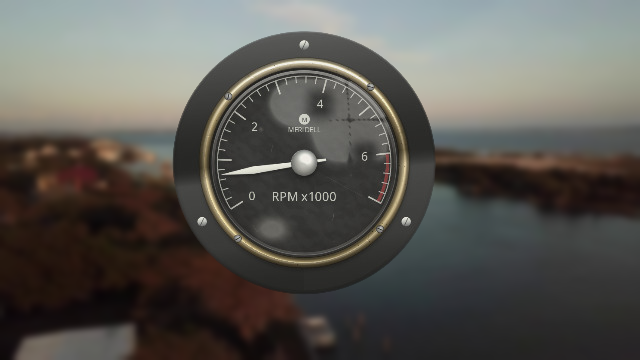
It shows rpm 700
